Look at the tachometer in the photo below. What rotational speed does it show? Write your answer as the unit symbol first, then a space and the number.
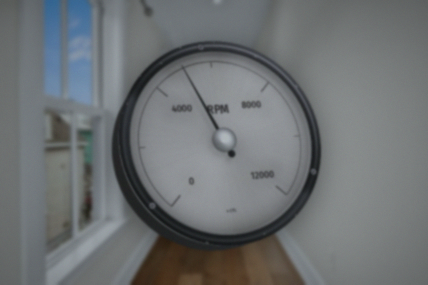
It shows rpm 5000
